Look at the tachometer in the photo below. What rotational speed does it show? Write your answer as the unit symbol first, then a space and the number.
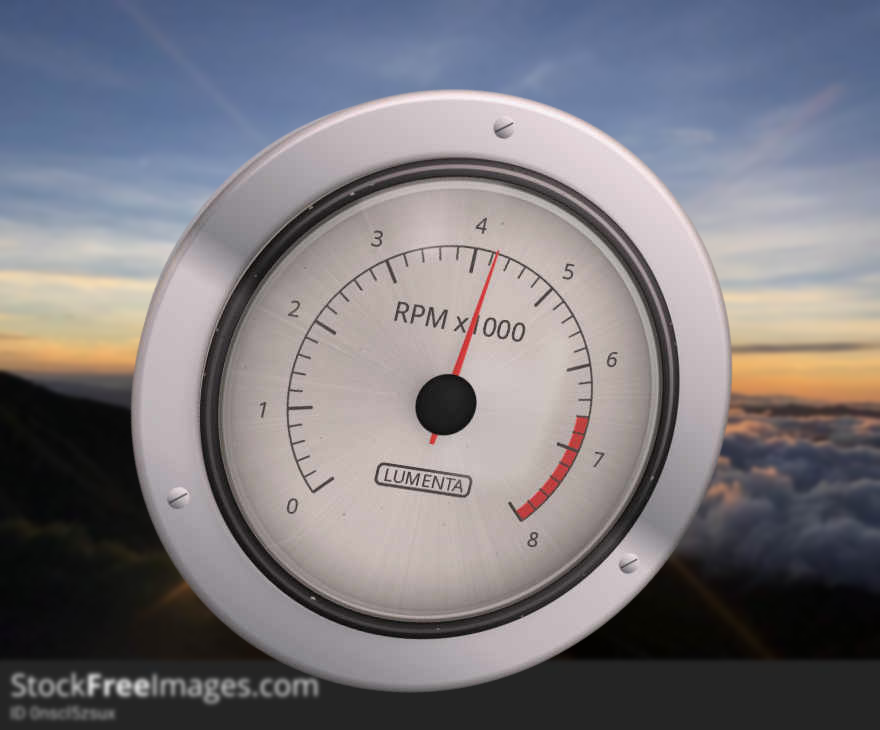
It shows rpm 4200
